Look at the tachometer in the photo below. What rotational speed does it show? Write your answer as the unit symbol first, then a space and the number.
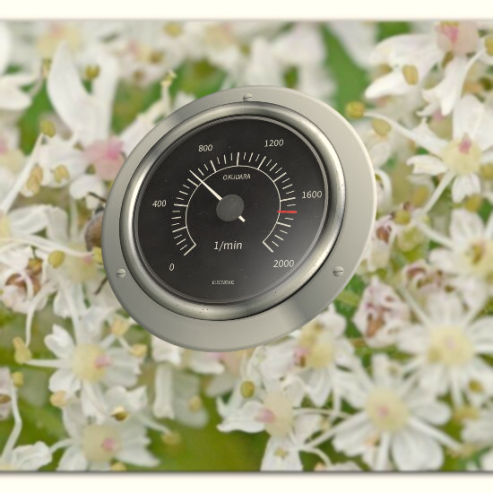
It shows rpm 650
